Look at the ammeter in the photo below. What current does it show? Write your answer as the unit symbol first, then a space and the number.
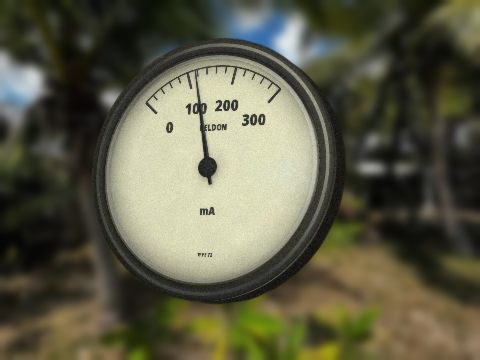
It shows mA 120
